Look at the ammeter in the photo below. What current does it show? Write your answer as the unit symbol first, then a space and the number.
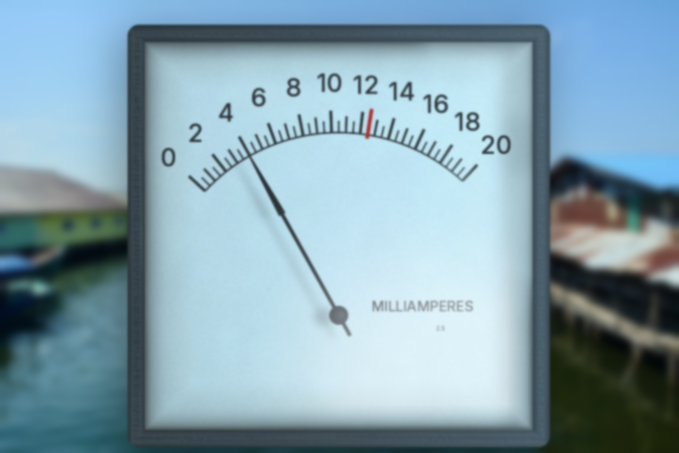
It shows mA 4
